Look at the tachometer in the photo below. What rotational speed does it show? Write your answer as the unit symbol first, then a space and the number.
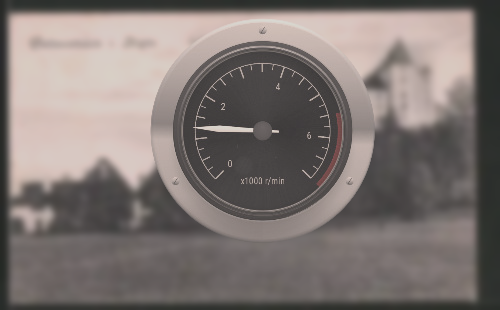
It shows rpm 1250
